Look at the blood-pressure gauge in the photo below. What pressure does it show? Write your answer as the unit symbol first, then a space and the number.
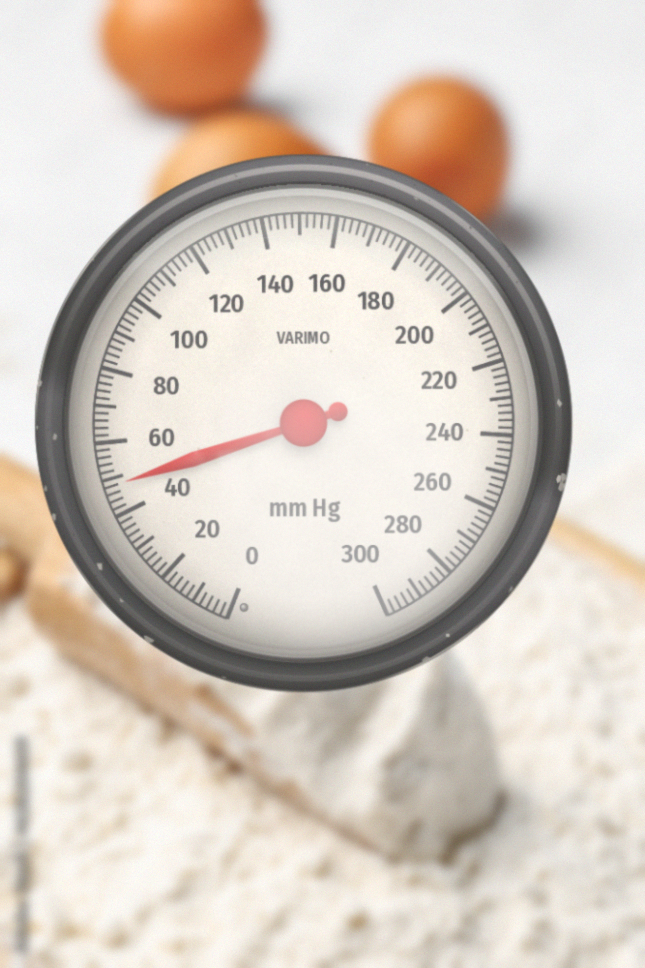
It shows mmHg 48
